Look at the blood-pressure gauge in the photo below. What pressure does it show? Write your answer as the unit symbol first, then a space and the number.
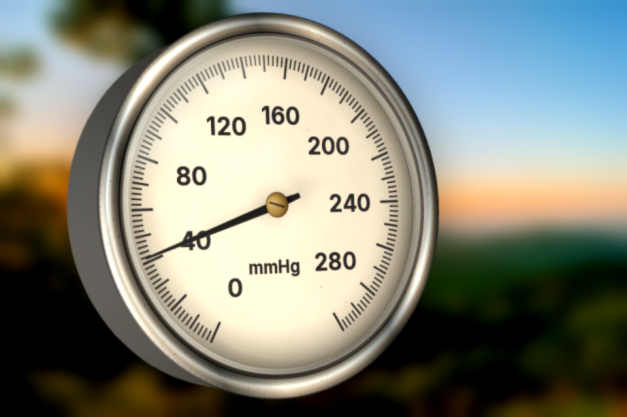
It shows mmHg 42
